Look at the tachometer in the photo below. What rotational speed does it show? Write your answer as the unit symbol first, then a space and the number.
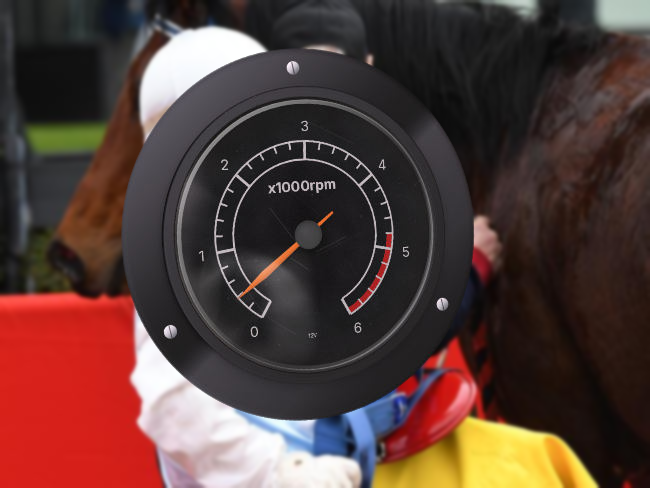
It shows rpm 400
